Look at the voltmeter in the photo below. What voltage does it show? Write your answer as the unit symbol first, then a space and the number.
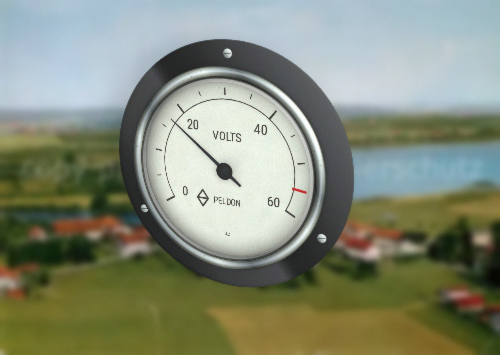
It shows V 17.5
